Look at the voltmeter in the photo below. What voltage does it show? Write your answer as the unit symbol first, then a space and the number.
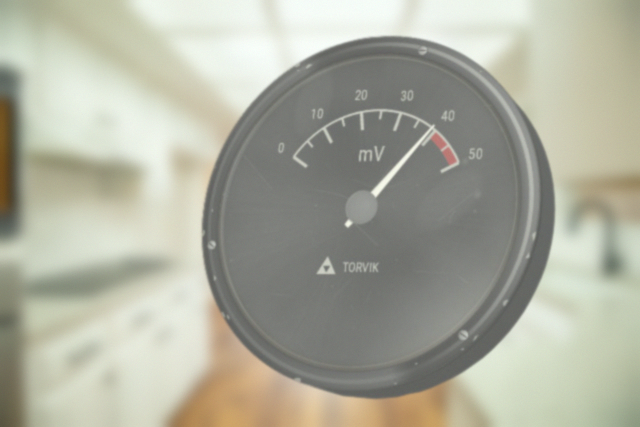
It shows mV 40
